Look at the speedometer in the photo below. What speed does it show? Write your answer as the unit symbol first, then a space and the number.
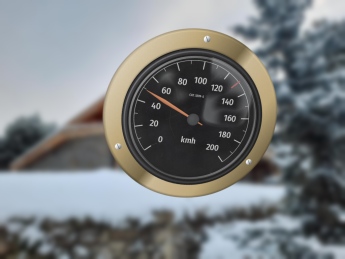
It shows km/h 50
